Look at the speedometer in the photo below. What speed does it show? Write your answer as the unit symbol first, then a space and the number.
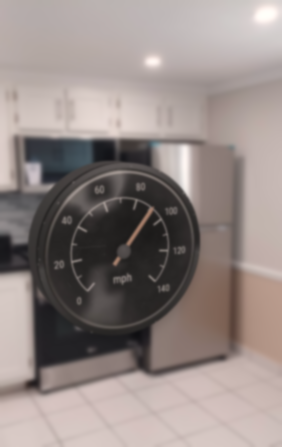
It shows mph 90
